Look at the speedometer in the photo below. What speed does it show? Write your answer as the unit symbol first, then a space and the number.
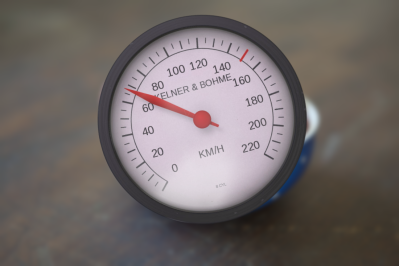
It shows km/h 67.5
